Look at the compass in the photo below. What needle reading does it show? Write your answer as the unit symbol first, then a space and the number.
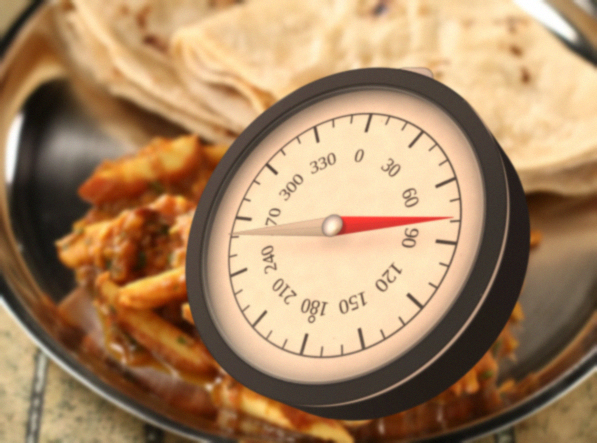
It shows ° 80
